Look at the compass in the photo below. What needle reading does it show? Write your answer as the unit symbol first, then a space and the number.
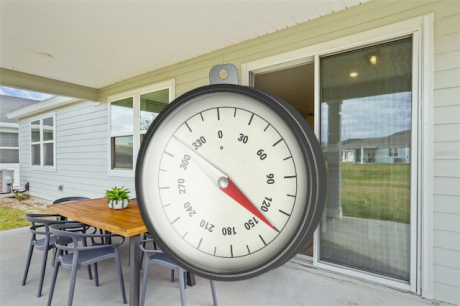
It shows ° 135
